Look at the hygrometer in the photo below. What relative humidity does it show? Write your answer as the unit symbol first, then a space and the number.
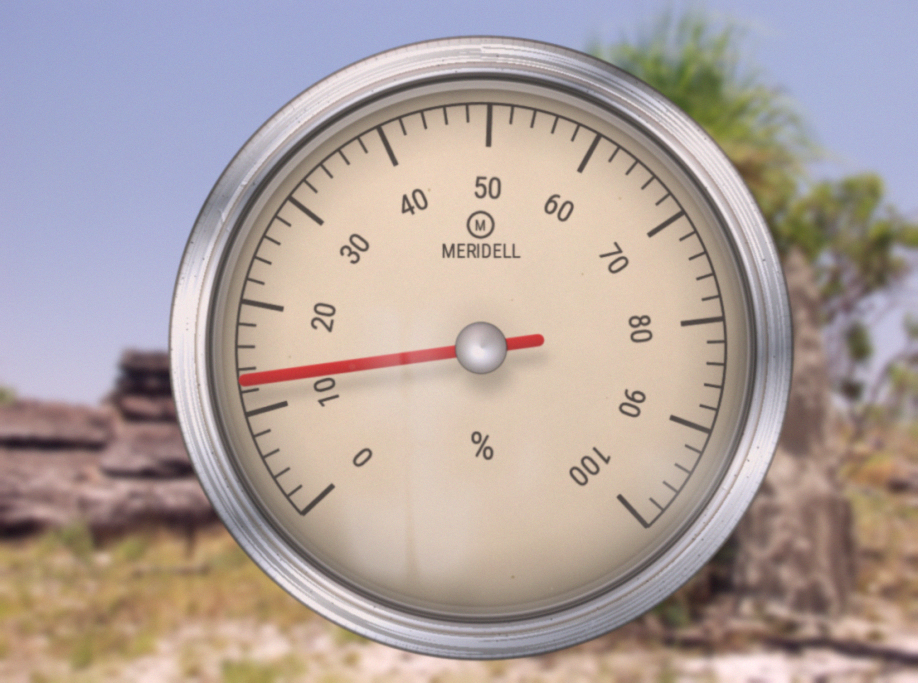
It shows % 13
